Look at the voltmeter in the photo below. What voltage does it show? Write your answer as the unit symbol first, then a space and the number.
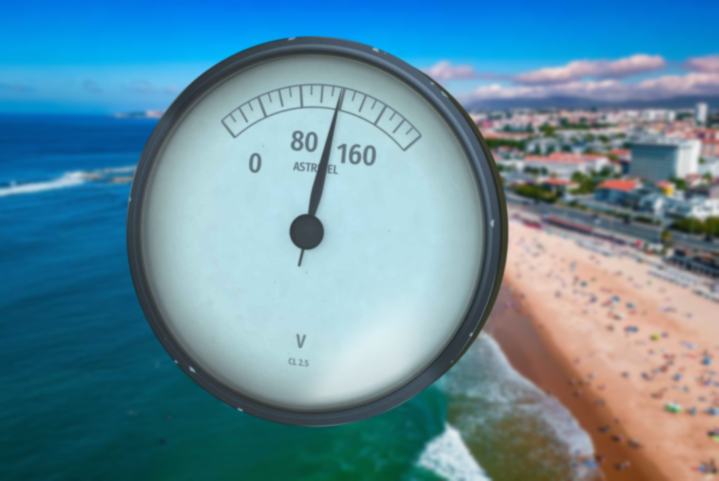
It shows V 120
